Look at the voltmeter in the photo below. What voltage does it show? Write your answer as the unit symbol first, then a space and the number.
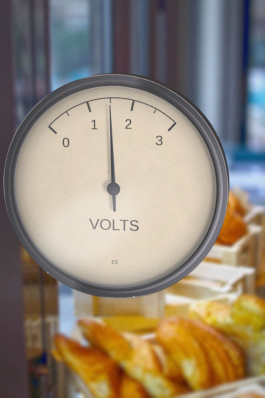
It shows V 1.5
